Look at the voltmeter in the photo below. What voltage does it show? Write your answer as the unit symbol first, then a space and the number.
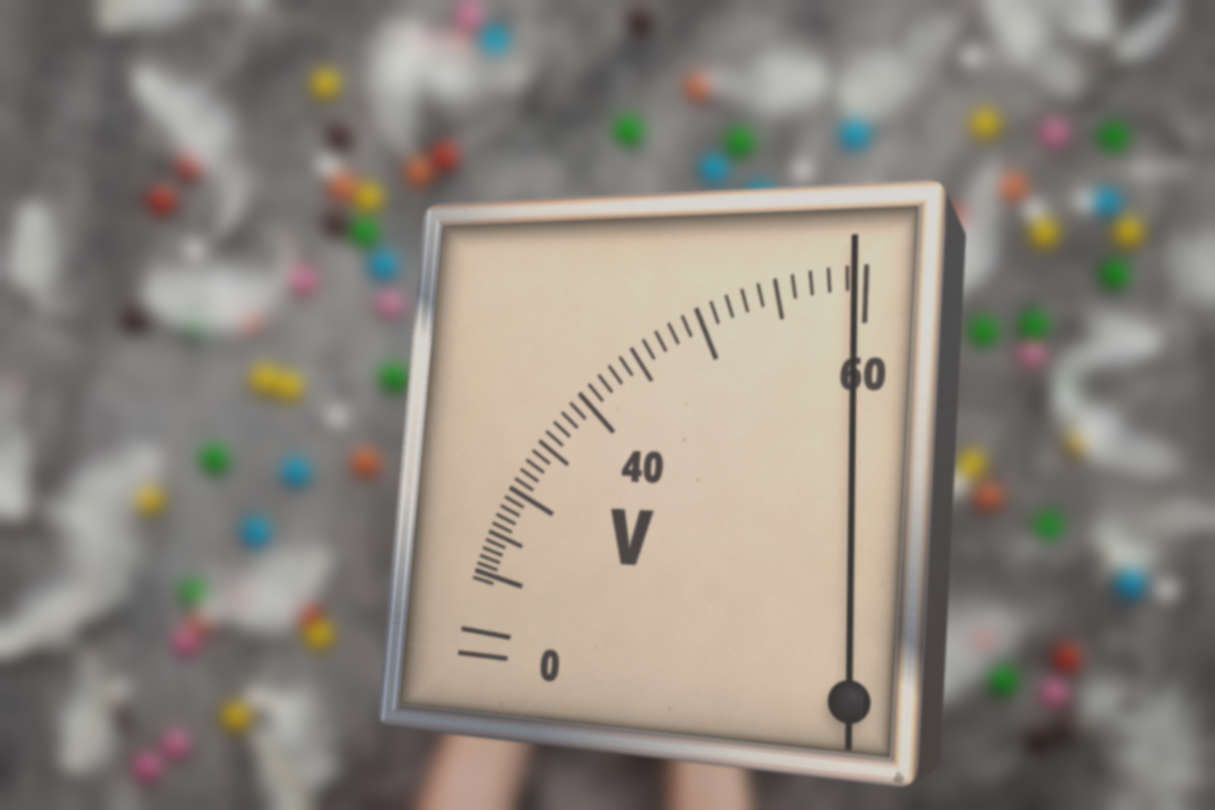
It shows V 59.5
